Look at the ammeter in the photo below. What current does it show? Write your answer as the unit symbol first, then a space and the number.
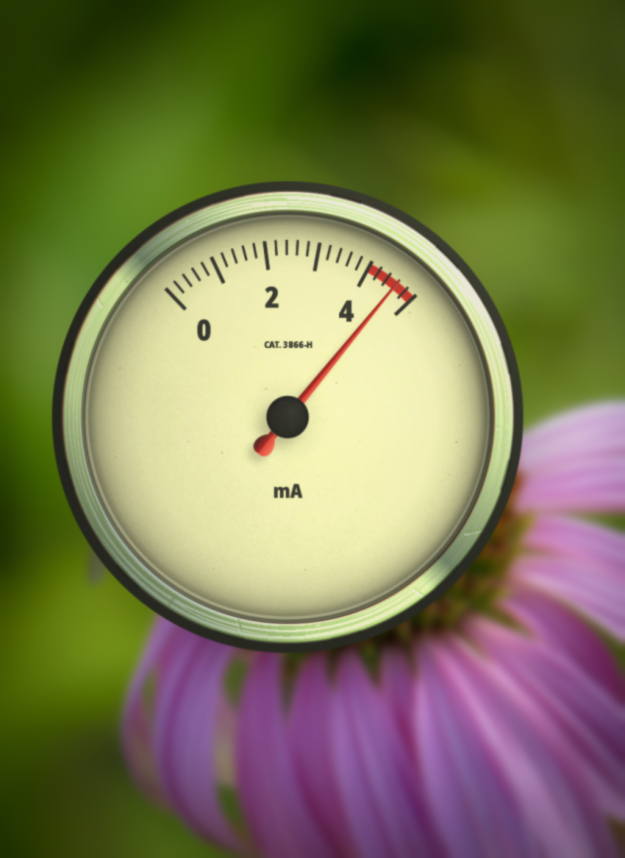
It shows mA 4.6
